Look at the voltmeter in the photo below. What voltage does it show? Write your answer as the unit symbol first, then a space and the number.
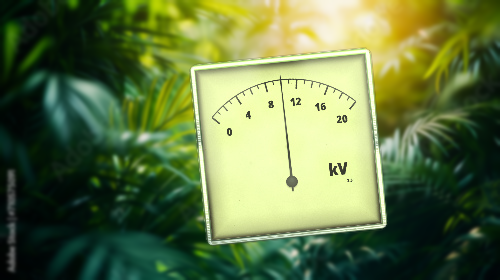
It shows kV 10
